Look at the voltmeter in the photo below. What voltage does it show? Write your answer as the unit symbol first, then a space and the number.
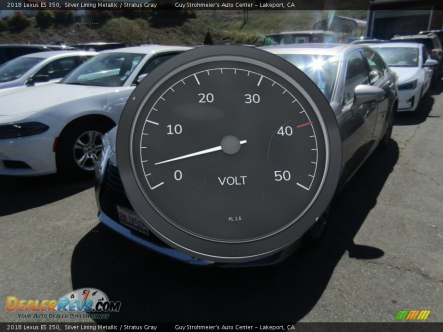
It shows V 3
